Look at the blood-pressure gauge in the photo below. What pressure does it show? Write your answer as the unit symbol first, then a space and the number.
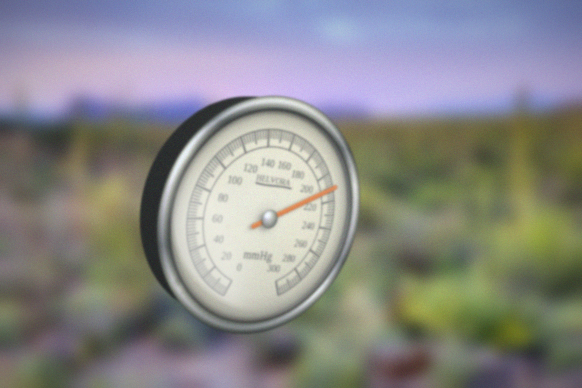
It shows mmHg 210
